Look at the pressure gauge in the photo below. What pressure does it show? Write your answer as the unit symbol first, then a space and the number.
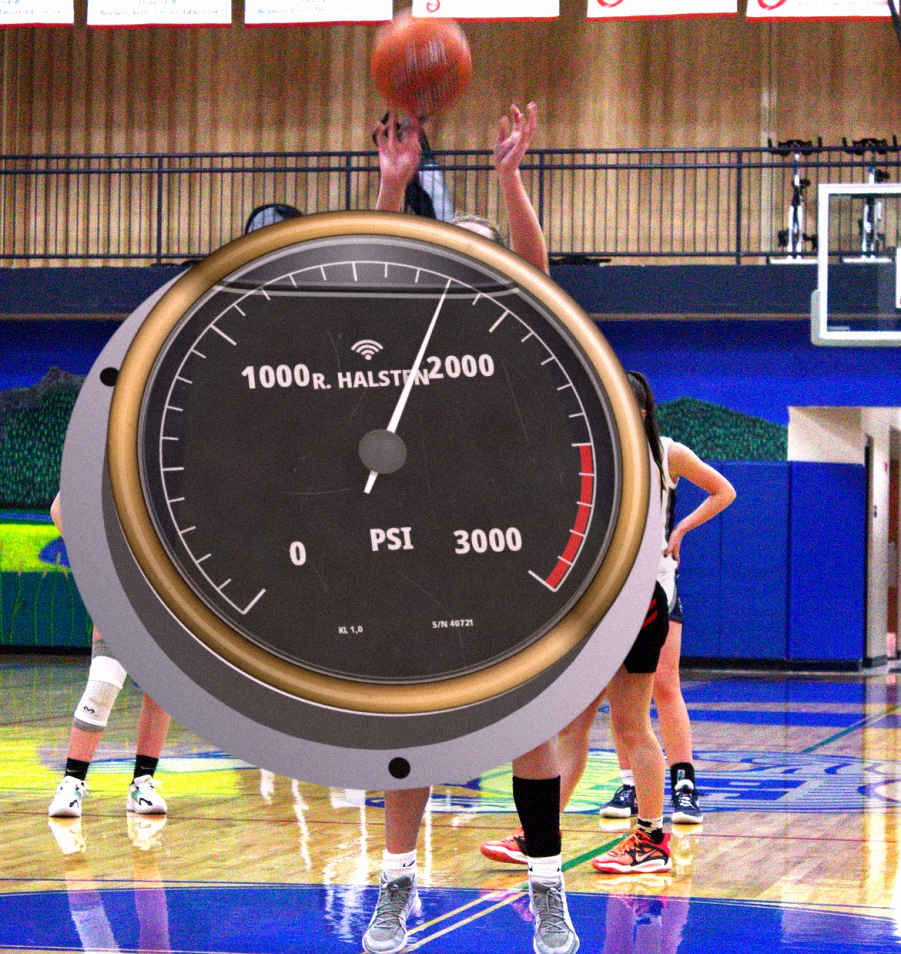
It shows psi 1800
